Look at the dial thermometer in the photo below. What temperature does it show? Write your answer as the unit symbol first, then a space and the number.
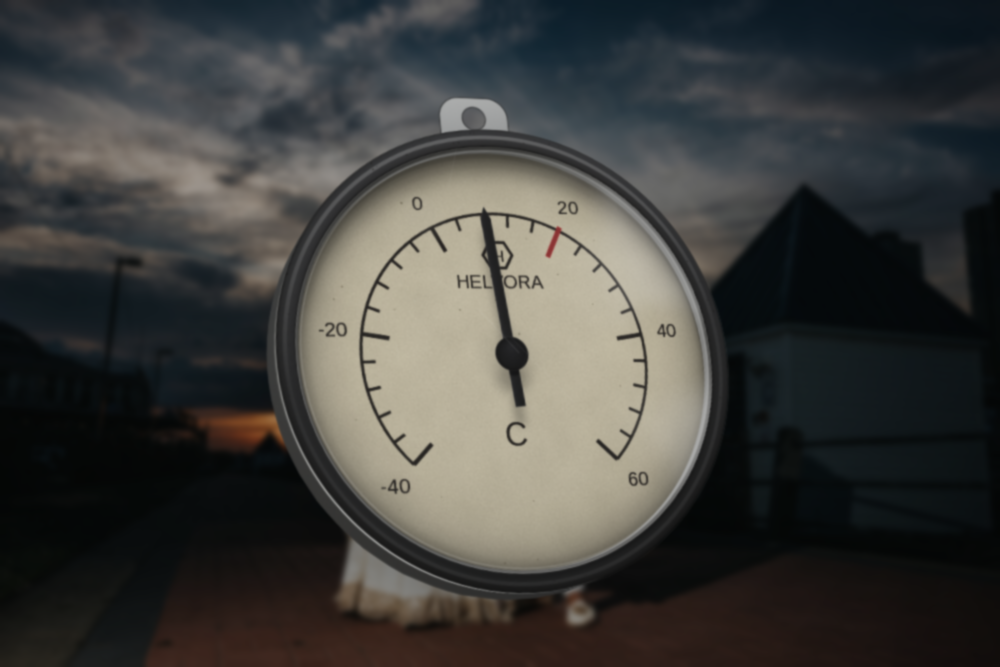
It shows °C 8
